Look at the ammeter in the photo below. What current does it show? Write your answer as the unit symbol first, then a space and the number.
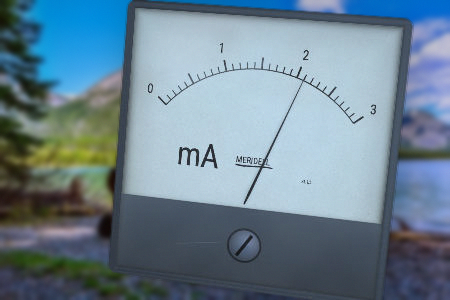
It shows mA 2.1
